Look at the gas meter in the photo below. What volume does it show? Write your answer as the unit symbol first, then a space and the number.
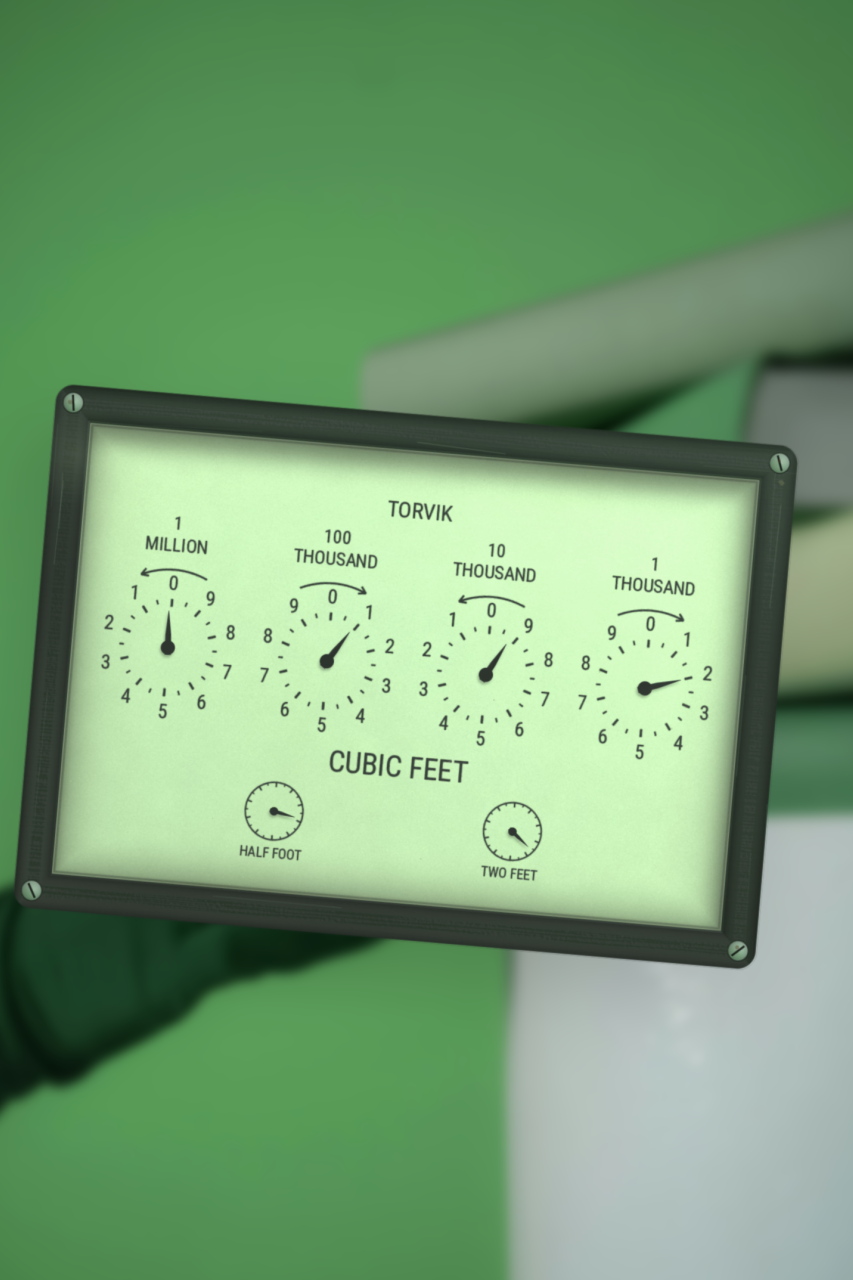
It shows ft³ 9200
